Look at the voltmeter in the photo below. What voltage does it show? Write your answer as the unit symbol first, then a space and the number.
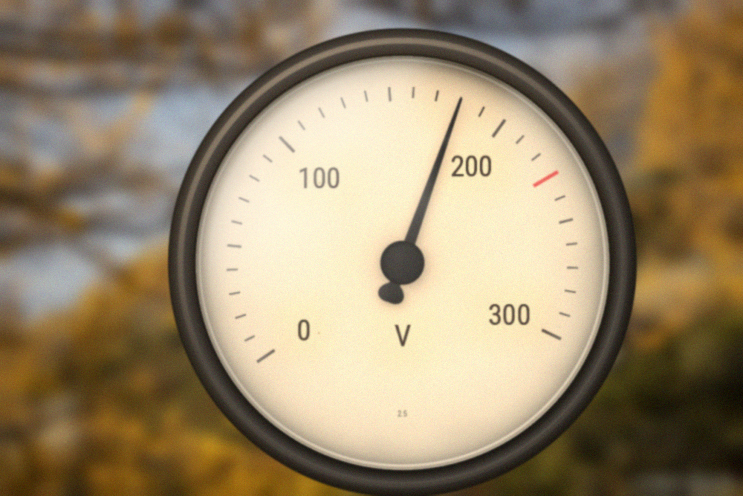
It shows V 180
